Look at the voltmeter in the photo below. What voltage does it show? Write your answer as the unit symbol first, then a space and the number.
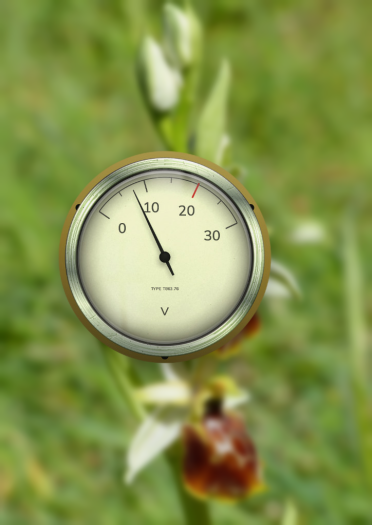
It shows V 7.5
